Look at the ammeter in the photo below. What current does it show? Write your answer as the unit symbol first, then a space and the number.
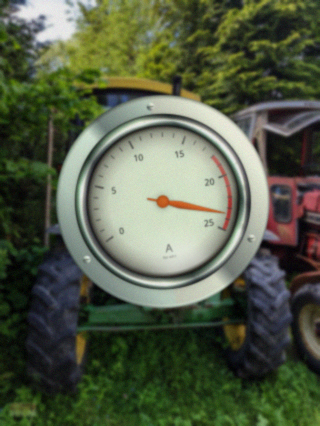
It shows A 23.5
